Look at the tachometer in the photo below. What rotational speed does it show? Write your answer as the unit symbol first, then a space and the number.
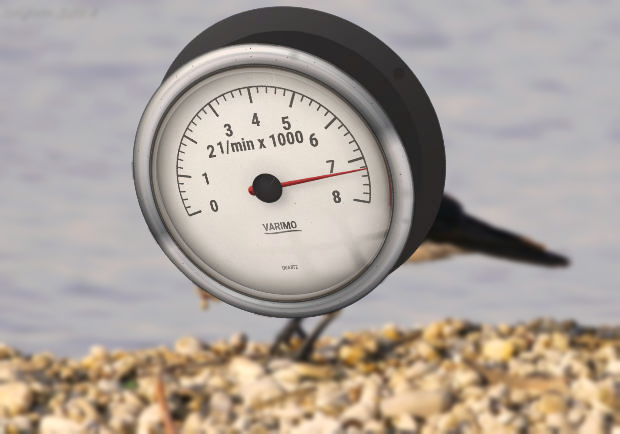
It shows rpm 7200
